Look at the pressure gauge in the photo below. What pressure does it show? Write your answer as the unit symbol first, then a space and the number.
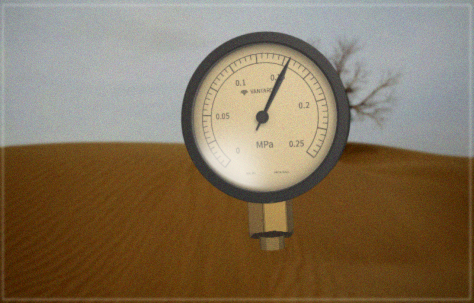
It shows MPa 0.155
